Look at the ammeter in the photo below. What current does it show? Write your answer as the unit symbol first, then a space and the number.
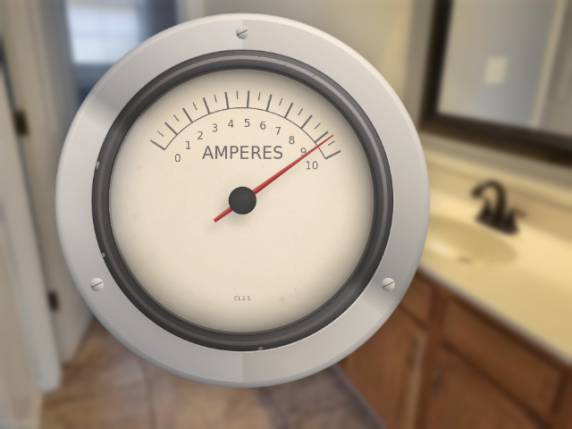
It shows A 9.25
